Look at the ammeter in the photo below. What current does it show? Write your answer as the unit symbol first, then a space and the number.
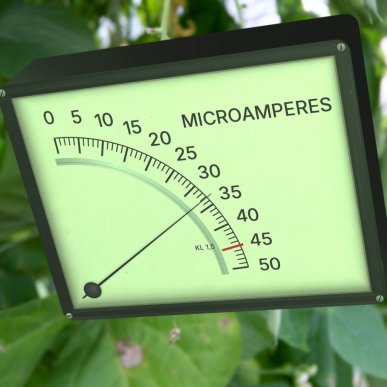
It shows µA 33
